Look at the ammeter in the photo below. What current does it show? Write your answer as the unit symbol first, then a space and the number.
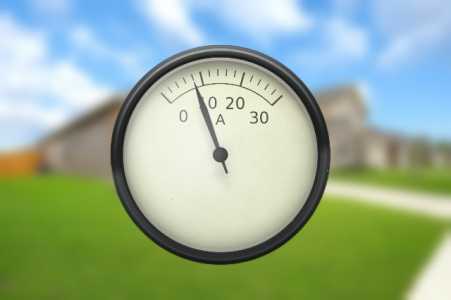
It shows A 8
